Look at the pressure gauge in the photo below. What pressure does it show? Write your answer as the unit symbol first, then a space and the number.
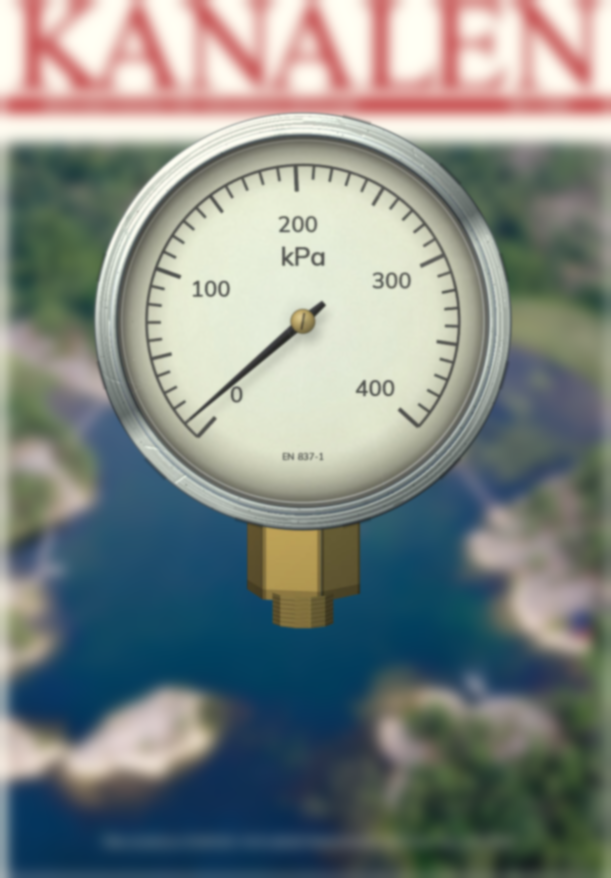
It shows kPa 10
